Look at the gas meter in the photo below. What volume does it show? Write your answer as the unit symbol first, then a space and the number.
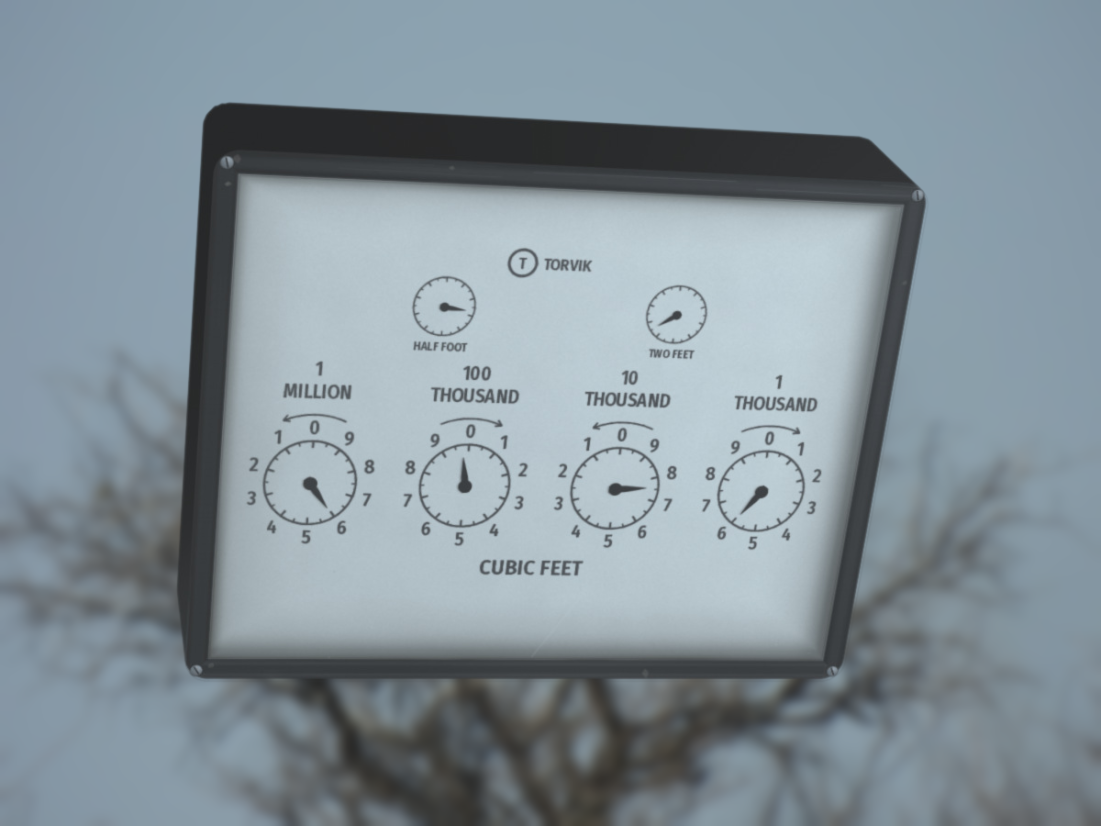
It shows ft³ 597600
